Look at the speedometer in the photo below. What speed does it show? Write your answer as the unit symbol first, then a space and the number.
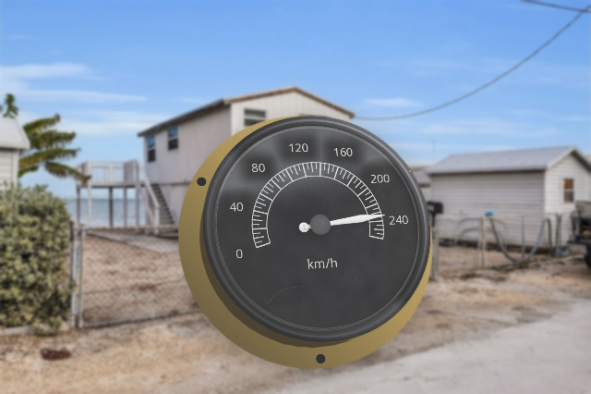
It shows km/h 235
